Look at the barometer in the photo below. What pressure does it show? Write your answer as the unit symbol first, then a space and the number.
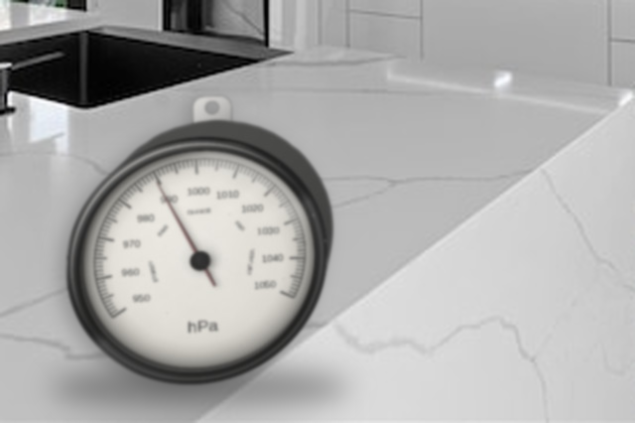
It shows hPa 990
